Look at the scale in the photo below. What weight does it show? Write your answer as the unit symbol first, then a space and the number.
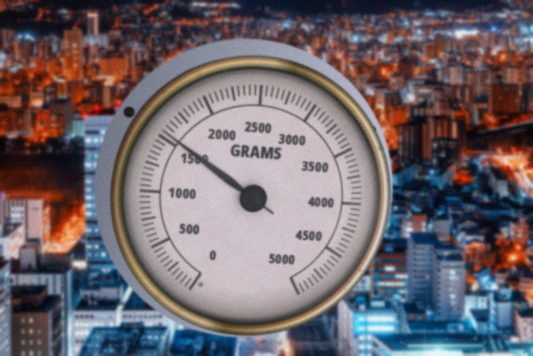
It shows g 1550
